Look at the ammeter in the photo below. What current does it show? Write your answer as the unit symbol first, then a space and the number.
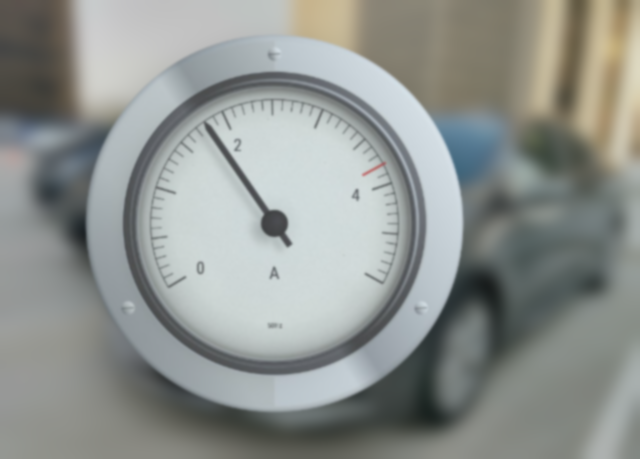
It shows A 1.8
